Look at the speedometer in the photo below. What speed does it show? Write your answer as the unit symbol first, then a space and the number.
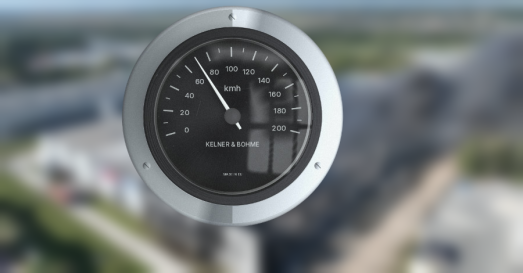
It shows km/h 70
